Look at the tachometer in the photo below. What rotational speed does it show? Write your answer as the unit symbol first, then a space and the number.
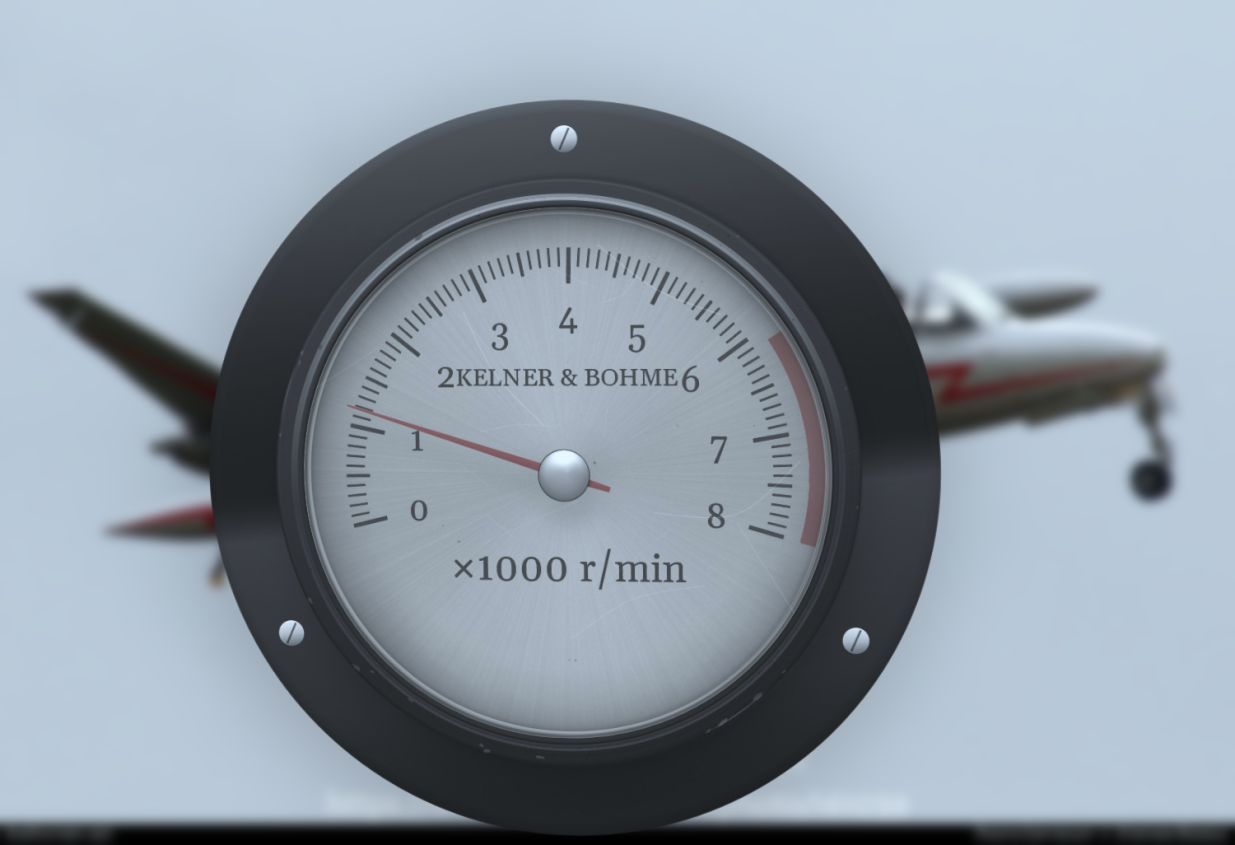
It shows rpm 1200
